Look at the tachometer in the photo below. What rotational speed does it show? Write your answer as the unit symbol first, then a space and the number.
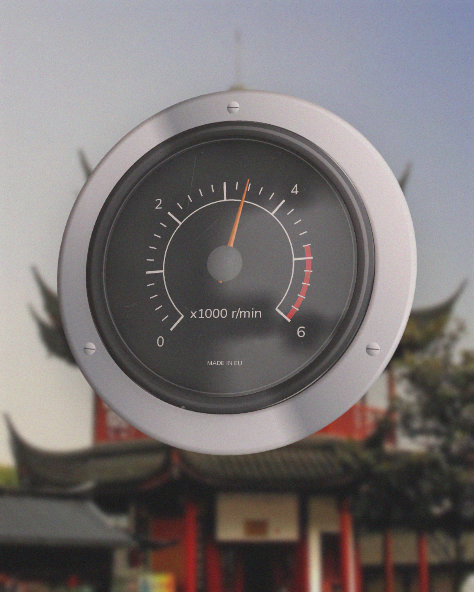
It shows rpm 3400
